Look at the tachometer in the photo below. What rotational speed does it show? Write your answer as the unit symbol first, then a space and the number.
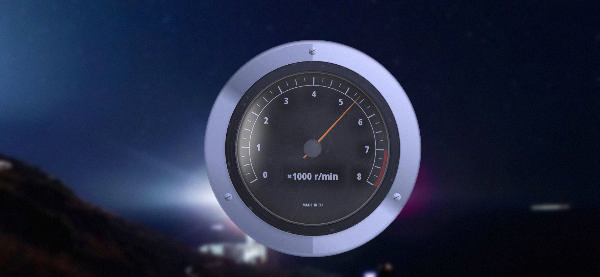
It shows rpm 5375
